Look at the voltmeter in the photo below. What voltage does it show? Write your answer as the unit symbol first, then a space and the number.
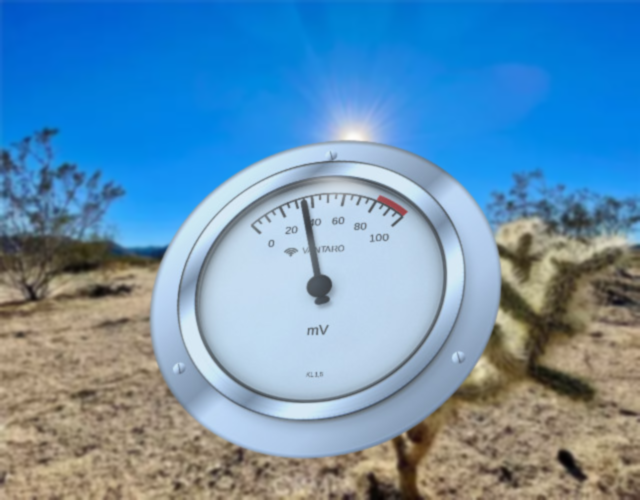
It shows mV 35
